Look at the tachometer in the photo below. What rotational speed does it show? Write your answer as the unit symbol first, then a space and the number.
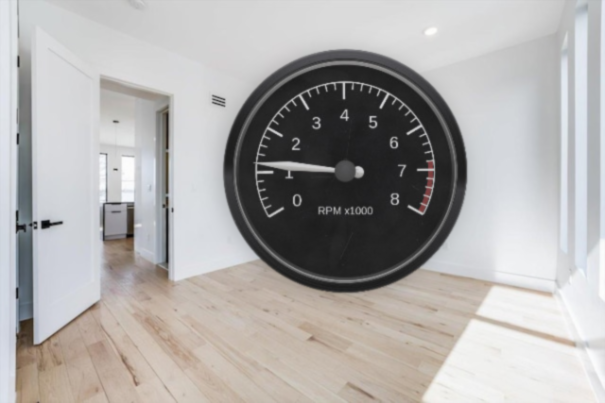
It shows rpm 1200
